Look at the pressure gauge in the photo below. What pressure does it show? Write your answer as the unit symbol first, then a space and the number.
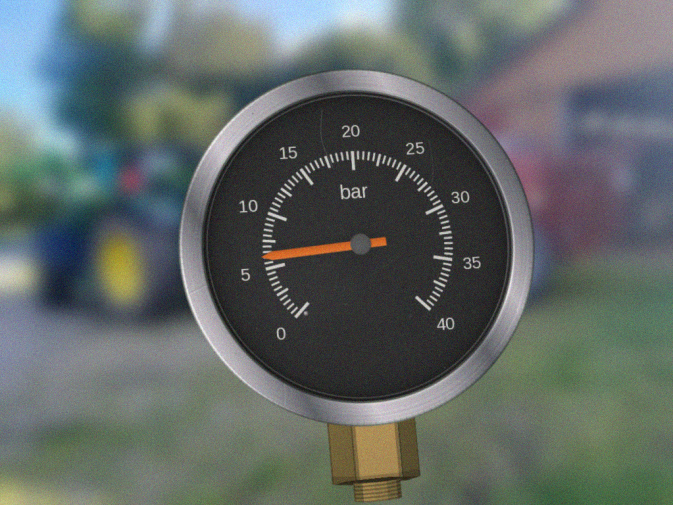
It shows bar 6
